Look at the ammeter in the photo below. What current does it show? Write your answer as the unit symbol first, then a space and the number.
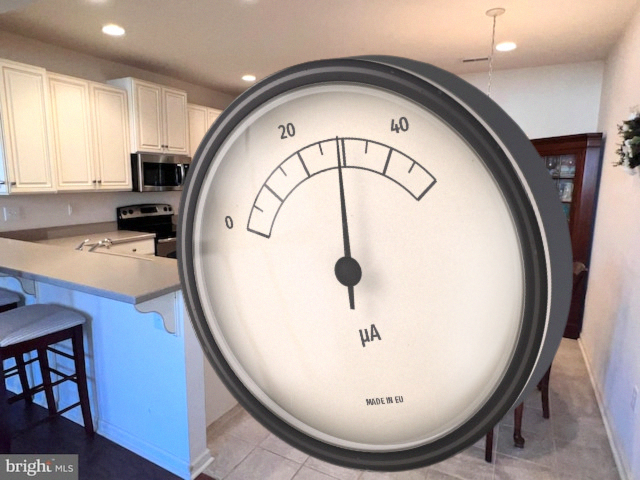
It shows µA 30
